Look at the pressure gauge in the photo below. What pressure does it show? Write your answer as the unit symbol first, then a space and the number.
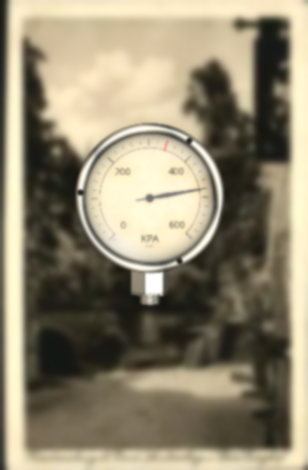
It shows kPa 480
